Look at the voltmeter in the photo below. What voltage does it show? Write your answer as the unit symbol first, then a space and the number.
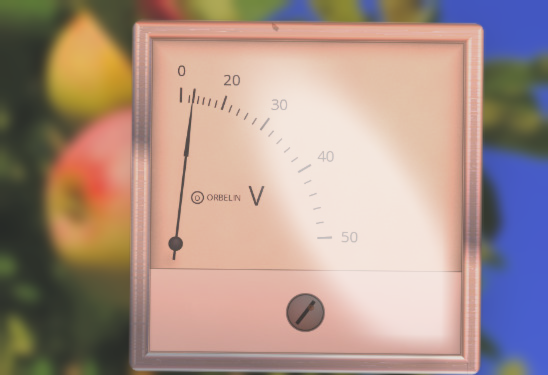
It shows V 10
